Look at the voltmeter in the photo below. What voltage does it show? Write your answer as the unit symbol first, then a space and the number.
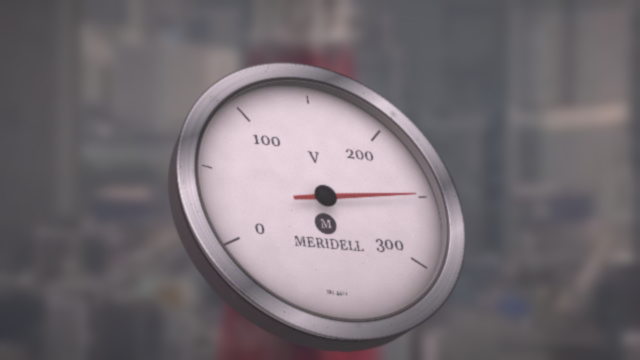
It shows V 250
